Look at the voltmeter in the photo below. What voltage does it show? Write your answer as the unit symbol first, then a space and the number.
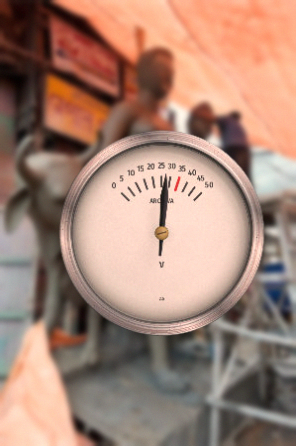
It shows V 27.5
